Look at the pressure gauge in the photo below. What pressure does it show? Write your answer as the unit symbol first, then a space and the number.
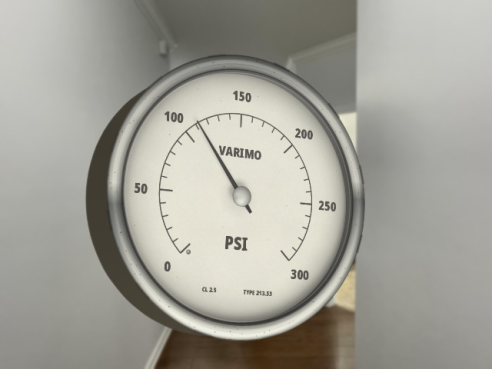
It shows psi 110
